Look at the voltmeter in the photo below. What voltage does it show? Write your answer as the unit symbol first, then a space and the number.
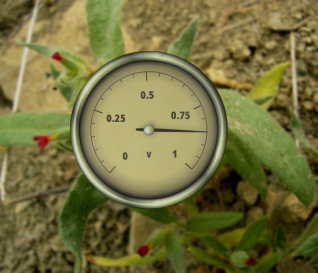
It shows V 0.85
